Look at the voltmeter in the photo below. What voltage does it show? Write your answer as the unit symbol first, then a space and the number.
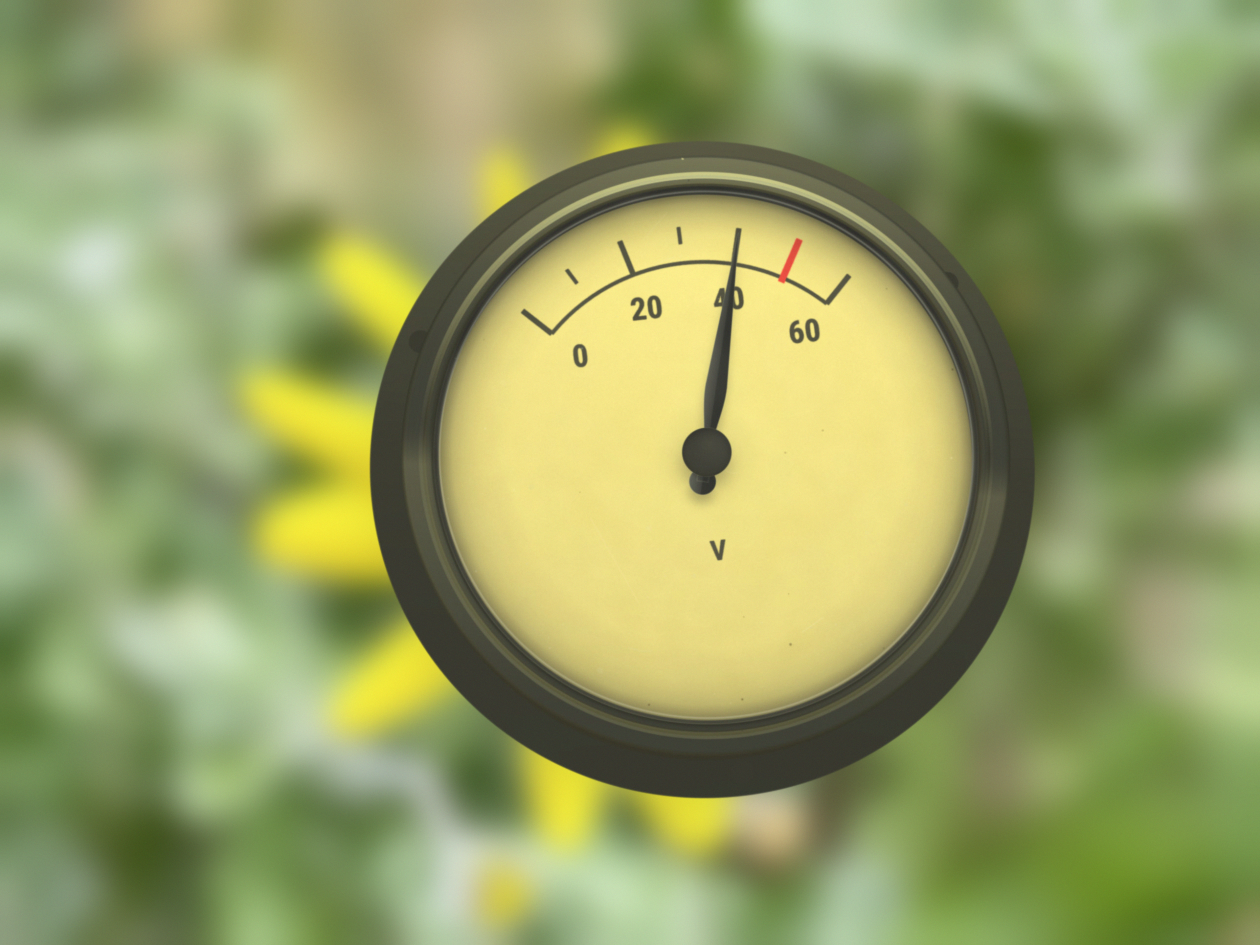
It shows V 40
